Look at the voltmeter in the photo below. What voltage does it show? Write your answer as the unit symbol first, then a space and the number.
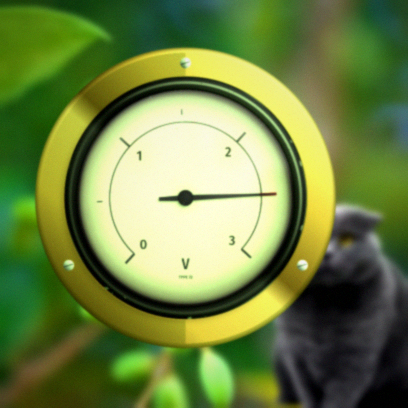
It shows V 2.5
